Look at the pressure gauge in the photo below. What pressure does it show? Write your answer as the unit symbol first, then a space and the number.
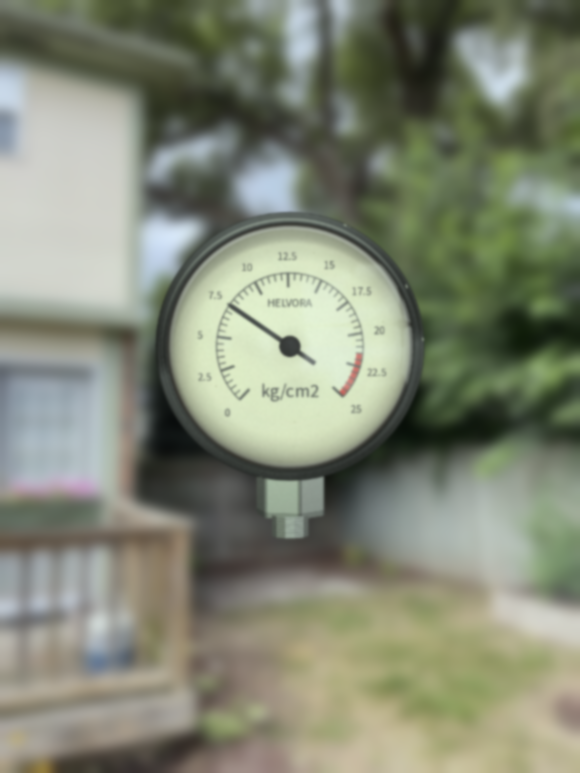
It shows kg/cm² 7.5
